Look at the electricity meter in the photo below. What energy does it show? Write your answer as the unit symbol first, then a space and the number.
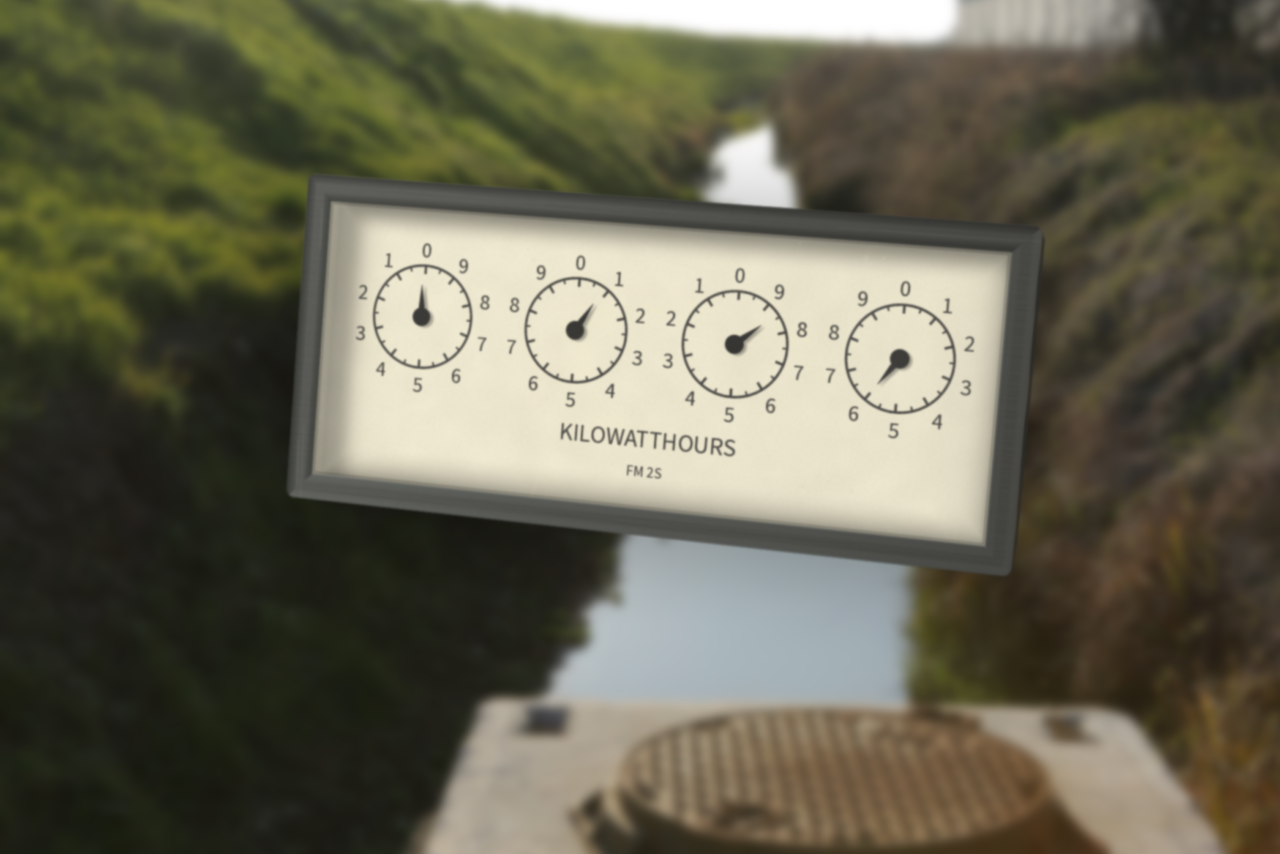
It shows kWh 86
